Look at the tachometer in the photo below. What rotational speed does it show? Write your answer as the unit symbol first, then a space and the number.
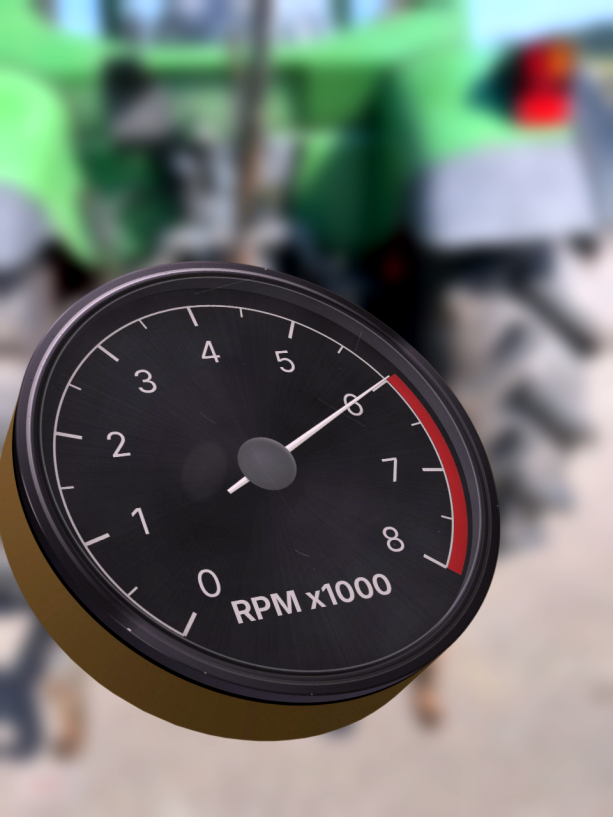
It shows rpm 6000
